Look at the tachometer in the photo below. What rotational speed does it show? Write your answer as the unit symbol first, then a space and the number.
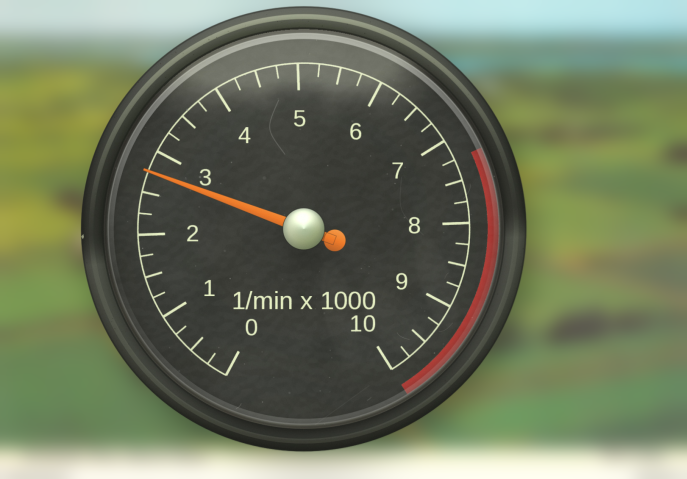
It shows rpm 2750
